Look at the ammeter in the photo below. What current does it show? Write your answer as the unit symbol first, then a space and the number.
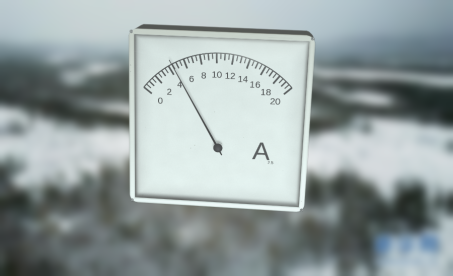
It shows A 4.5
